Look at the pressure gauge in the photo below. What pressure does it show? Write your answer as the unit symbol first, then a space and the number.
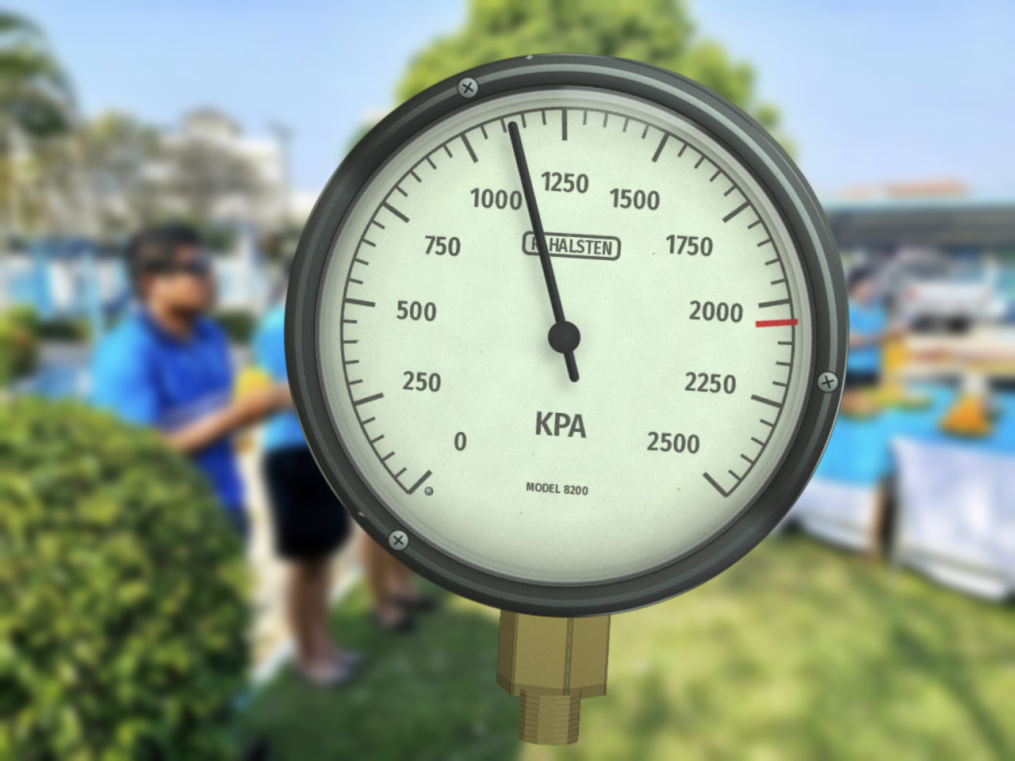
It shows kPa 1125
